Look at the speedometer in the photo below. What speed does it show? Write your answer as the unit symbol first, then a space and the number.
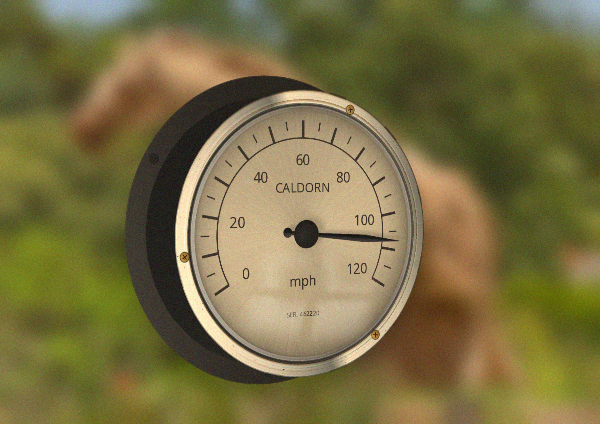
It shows mph 107.5
